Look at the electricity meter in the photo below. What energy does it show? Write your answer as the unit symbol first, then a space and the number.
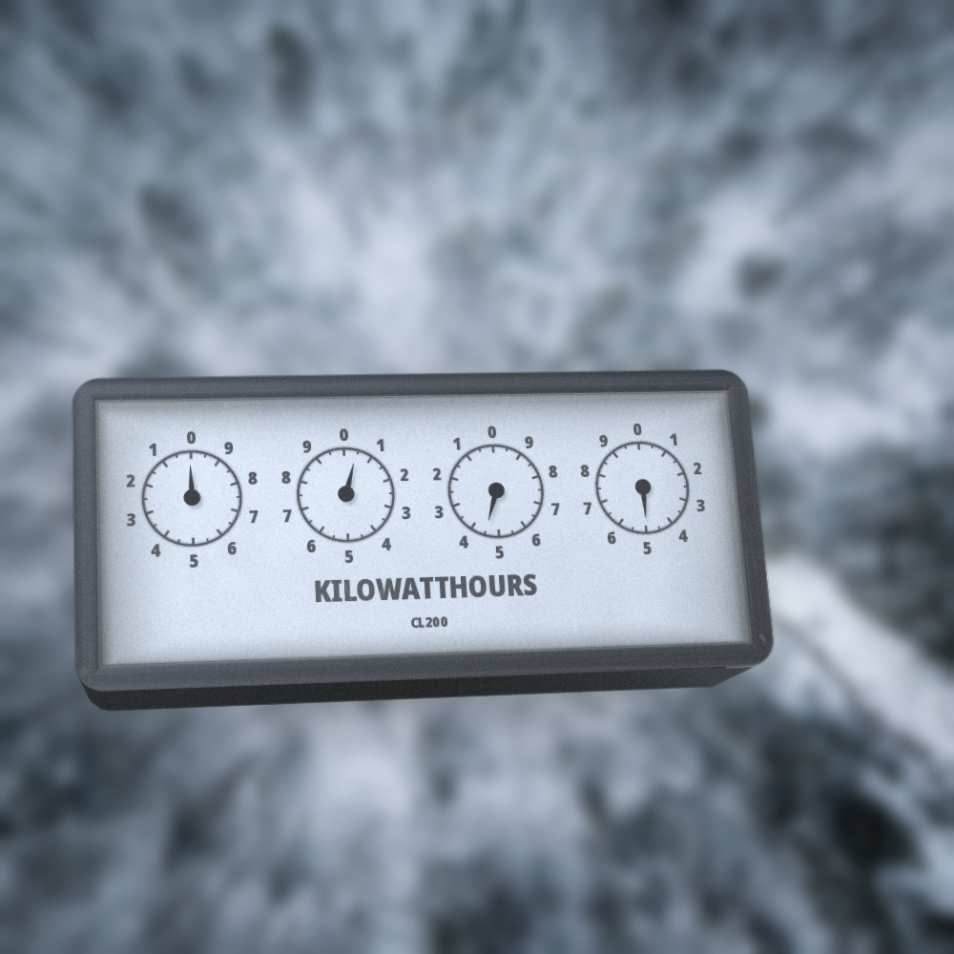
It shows kWh 45
